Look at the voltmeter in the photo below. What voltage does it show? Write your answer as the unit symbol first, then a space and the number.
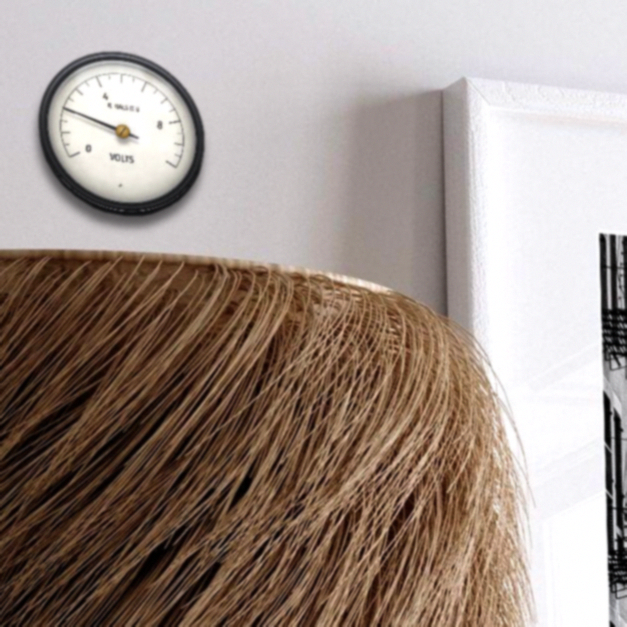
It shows V 2
